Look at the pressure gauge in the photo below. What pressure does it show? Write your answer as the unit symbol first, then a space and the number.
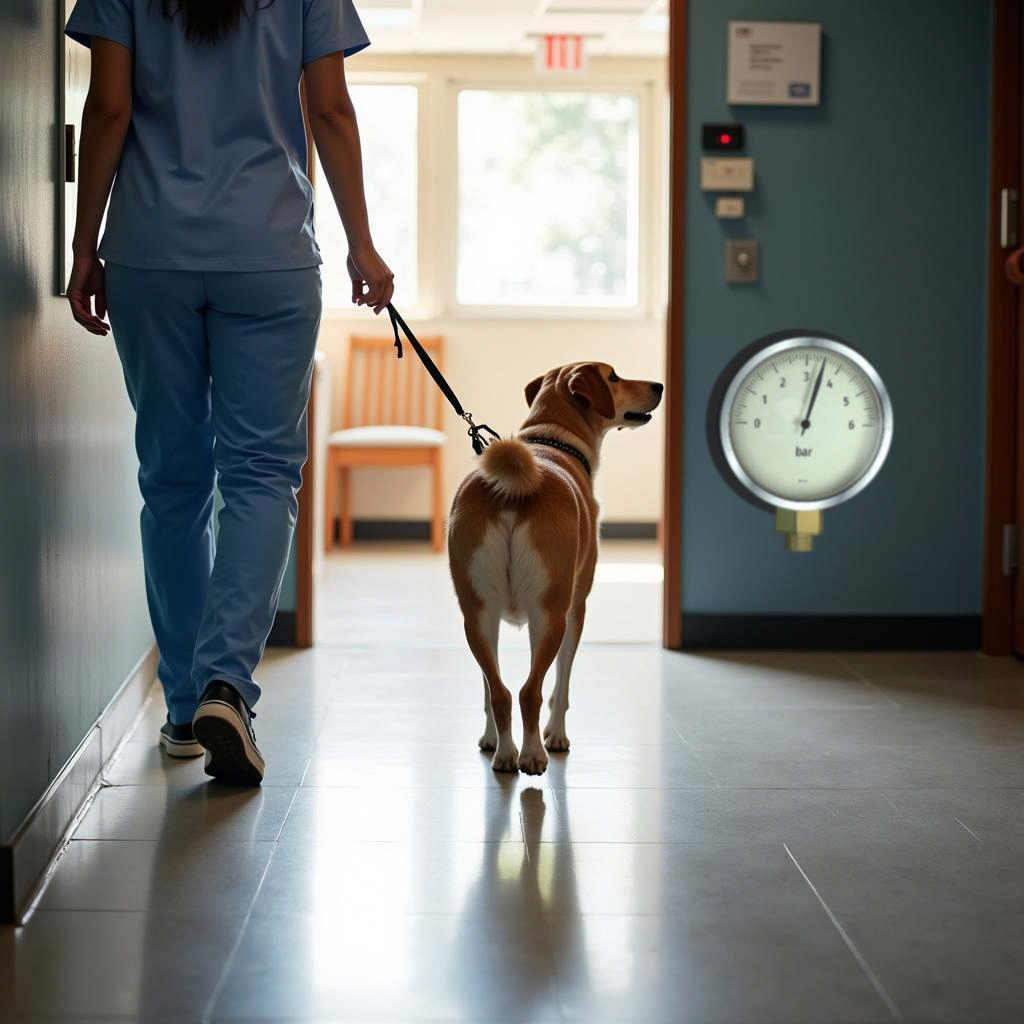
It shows bar 3.5
